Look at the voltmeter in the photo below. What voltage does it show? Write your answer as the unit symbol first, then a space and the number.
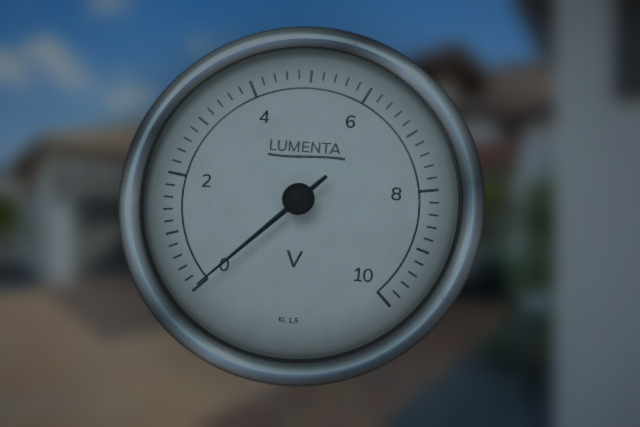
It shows V 0
